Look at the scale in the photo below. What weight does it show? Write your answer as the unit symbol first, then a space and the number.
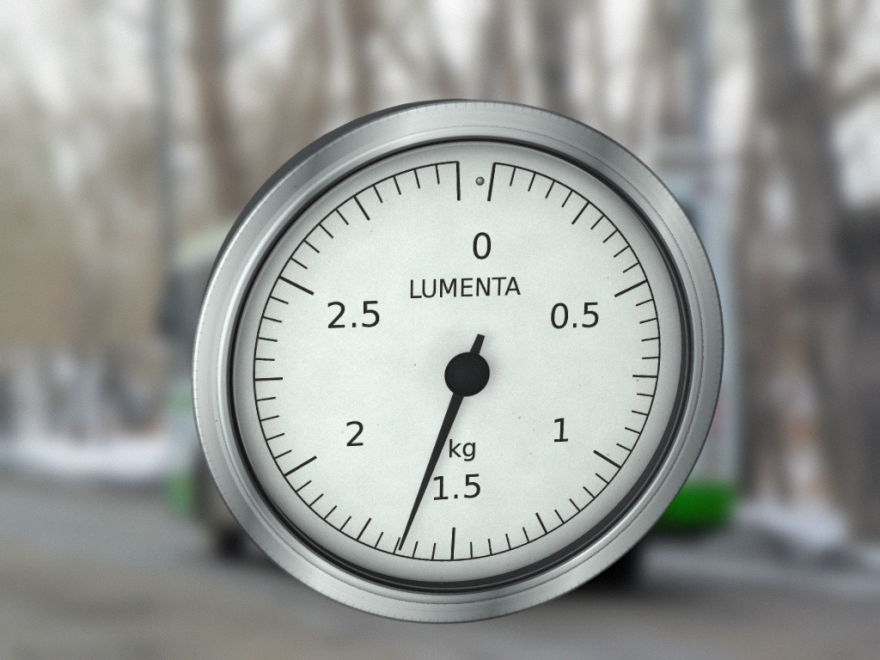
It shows kg 1.65
